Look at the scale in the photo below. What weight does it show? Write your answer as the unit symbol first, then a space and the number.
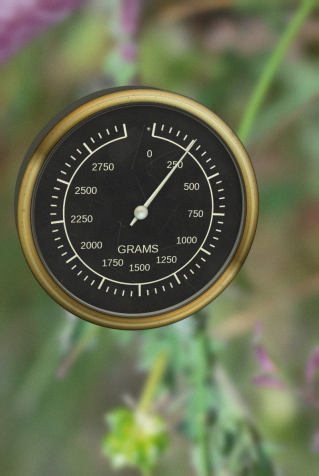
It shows g 250
